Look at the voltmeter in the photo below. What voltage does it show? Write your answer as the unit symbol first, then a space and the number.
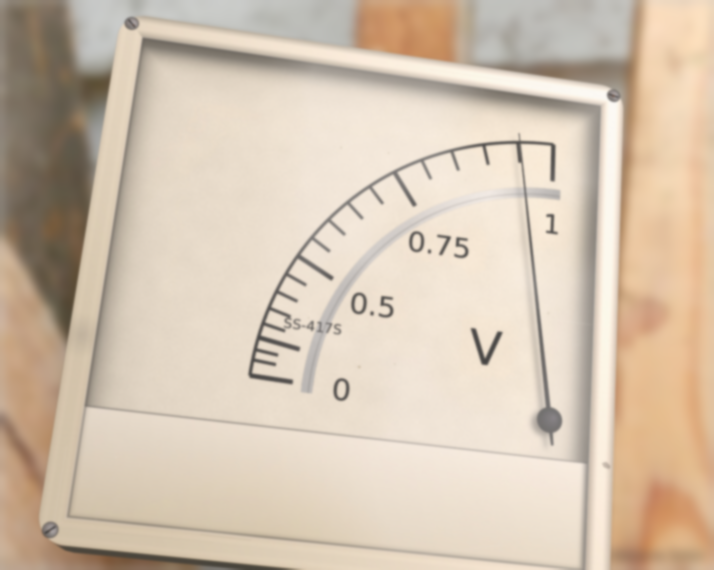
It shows V 0.95
